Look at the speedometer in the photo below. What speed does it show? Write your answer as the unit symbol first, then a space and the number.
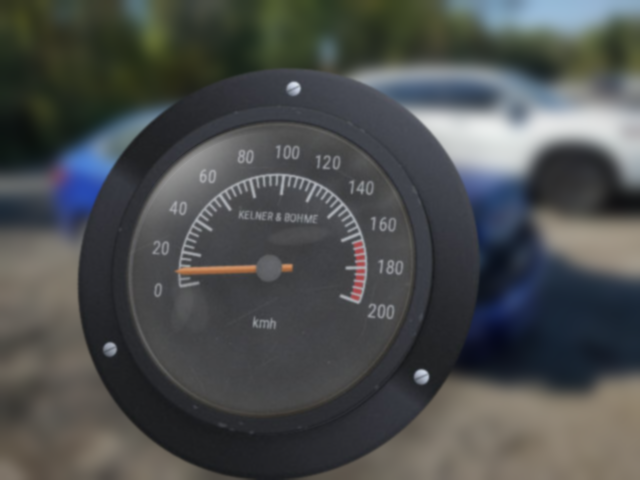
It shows km/h 8
